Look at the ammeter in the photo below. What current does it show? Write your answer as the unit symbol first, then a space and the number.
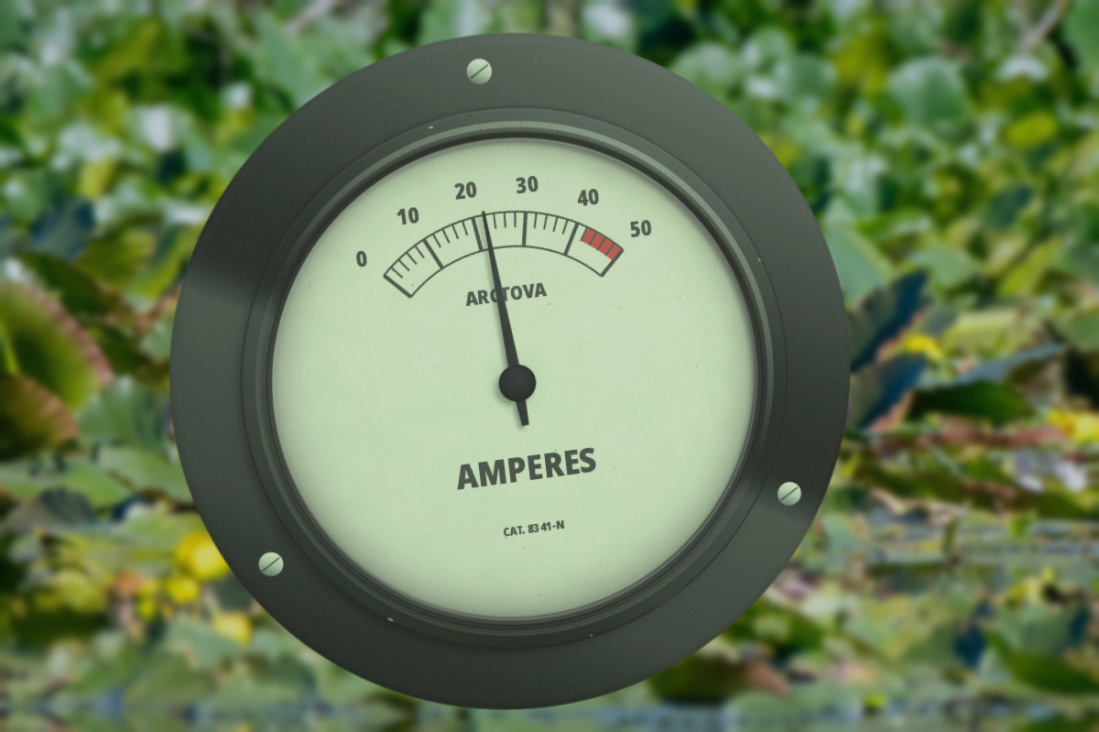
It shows A 22
